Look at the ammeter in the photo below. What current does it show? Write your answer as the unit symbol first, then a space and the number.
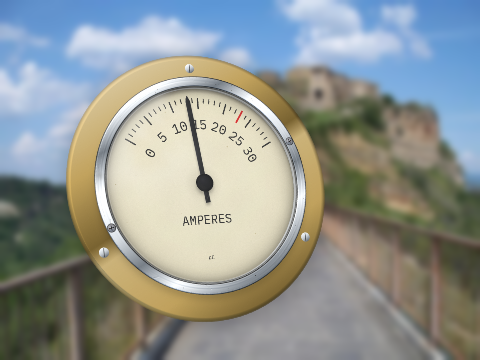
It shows A 13
